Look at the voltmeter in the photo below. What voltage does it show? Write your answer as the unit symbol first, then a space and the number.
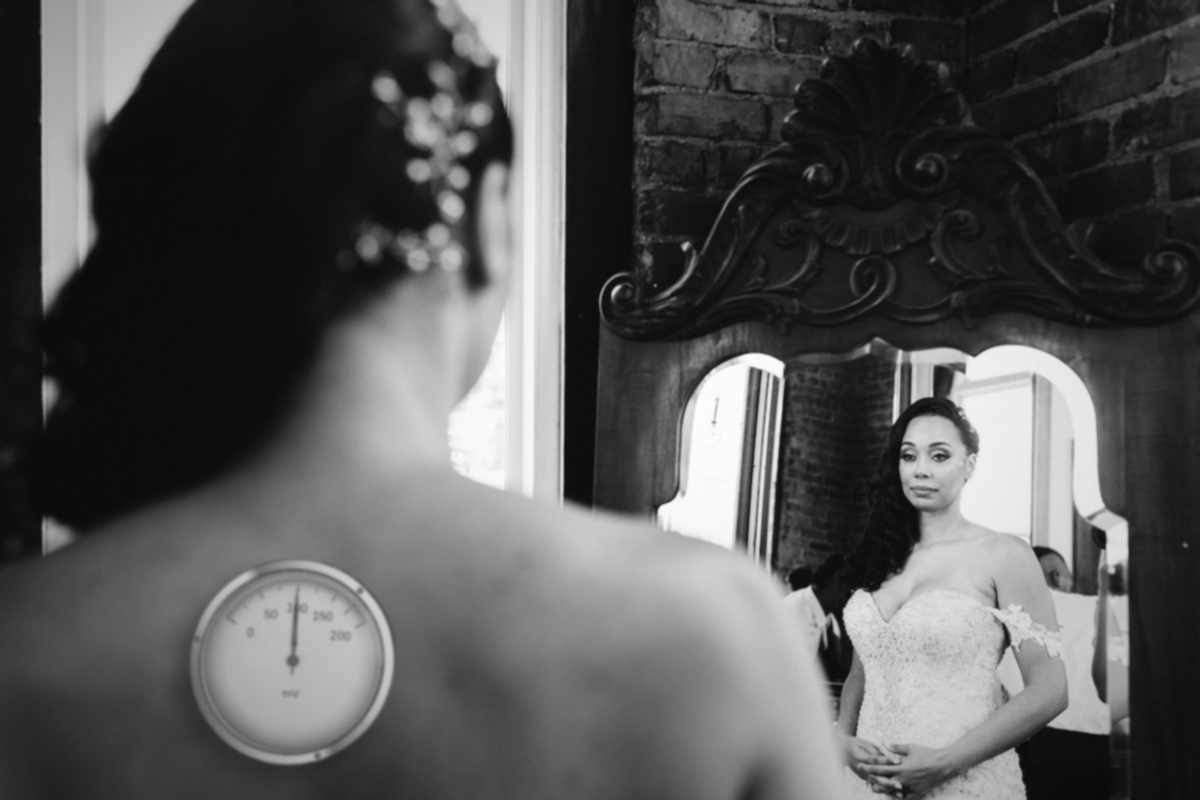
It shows mV 100
